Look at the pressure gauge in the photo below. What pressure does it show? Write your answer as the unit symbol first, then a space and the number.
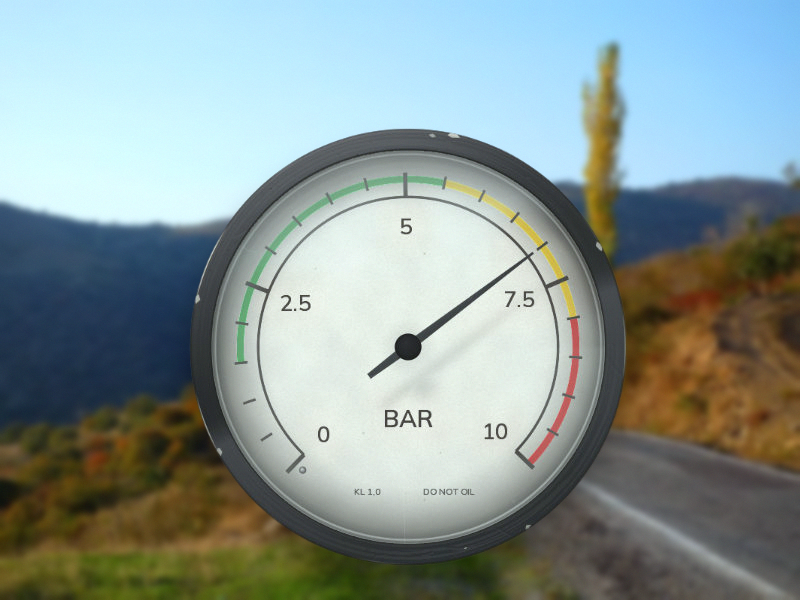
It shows bar 7
